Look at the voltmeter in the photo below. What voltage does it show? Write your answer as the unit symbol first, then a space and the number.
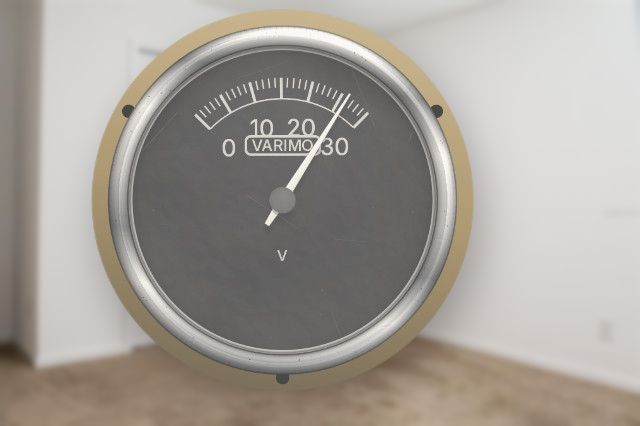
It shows V 26
